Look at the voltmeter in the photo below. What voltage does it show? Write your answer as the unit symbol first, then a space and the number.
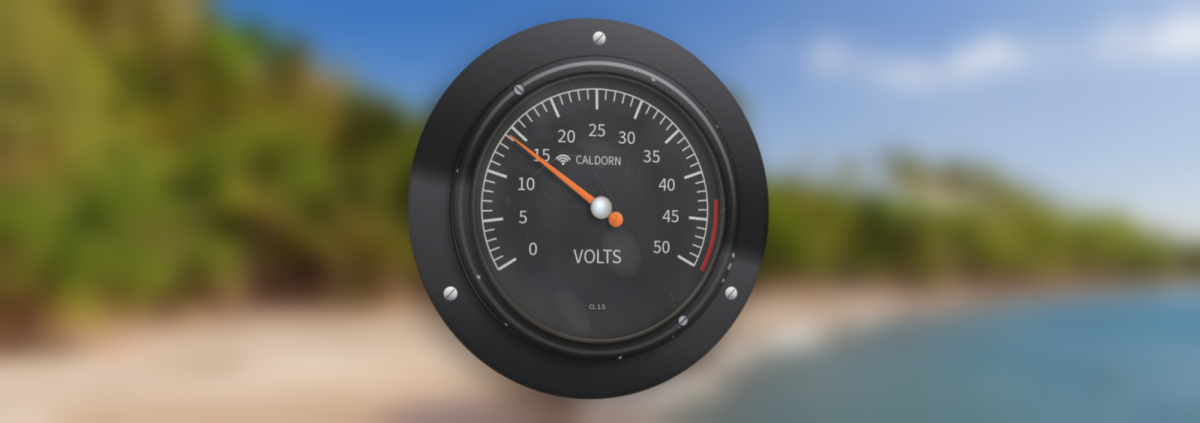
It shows V 14
